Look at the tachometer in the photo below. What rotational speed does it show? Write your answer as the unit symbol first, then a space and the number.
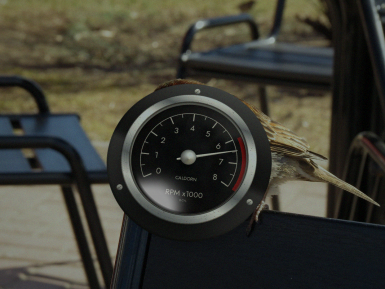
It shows rpm 6500
